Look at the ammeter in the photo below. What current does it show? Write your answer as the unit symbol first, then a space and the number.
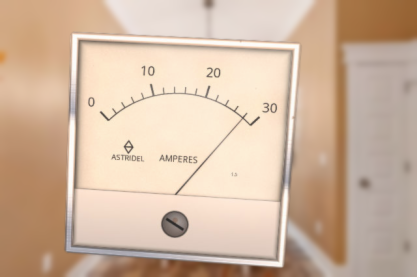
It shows A 28
